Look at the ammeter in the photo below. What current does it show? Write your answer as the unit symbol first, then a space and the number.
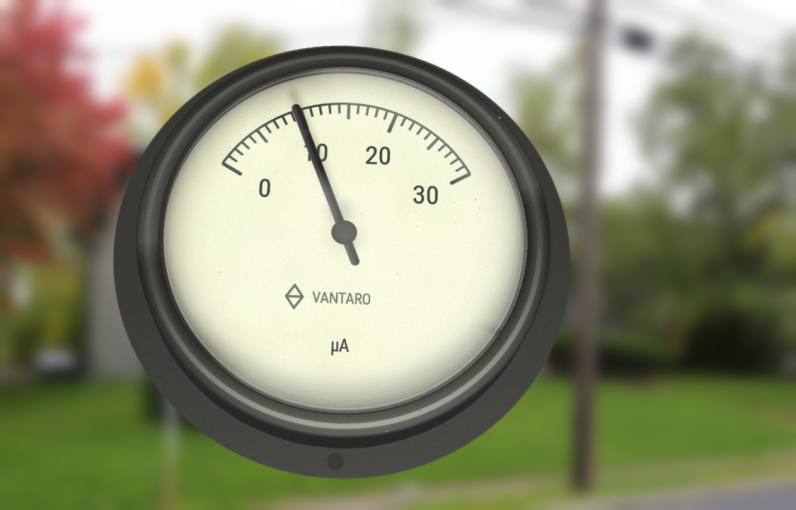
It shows µA 9.5
